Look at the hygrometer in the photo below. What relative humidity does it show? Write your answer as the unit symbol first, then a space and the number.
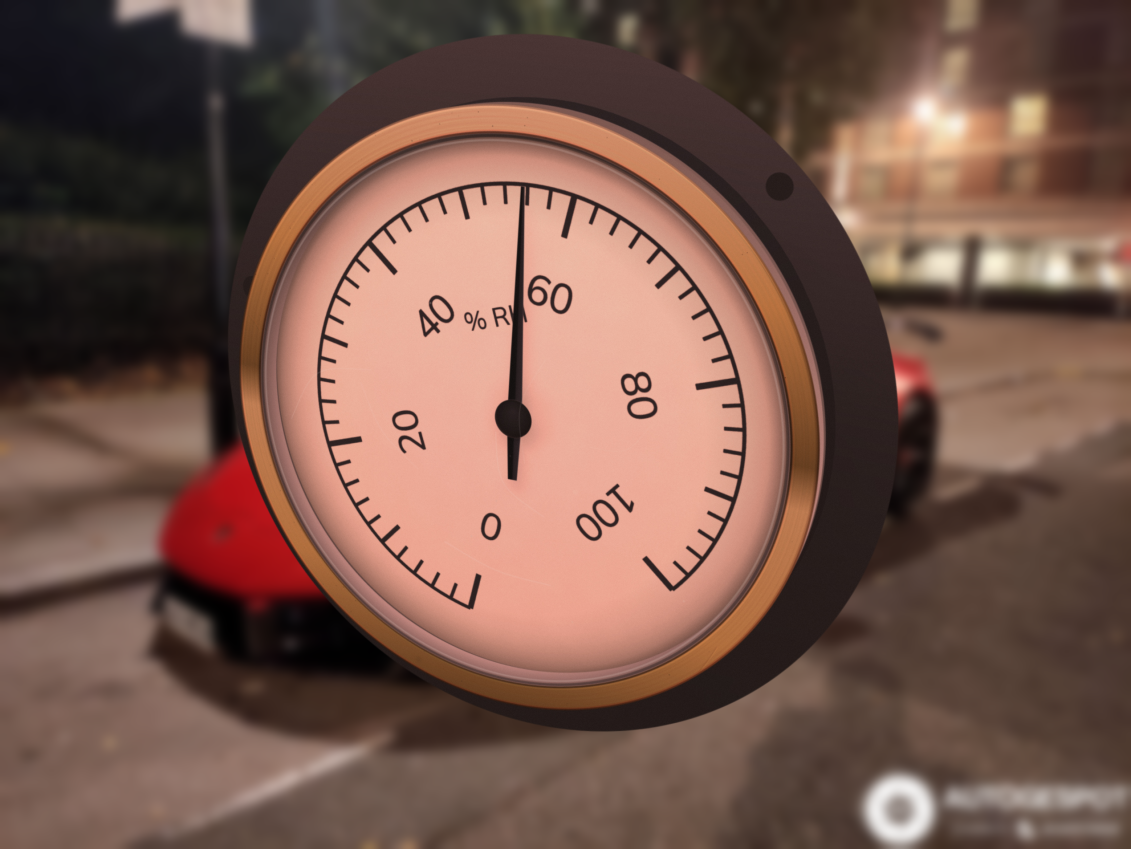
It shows % 56
